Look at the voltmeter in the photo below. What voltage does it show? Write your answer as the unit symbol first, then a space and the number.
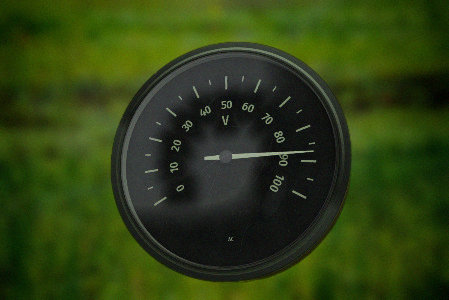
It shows V 87.5
